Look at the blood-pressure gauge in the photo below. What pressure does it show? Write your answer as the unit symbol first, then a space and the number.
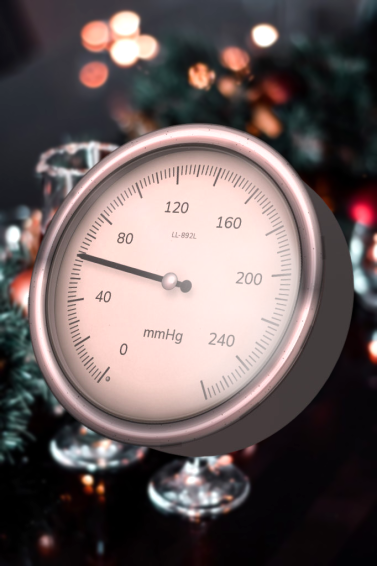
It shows mmHg 60
